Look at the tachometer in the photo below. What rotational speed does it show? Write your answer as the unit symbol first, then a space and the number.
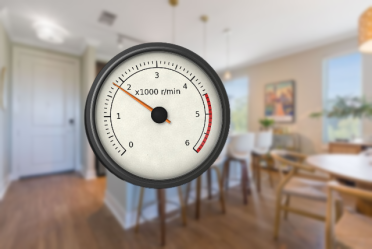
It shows rpm 1800
